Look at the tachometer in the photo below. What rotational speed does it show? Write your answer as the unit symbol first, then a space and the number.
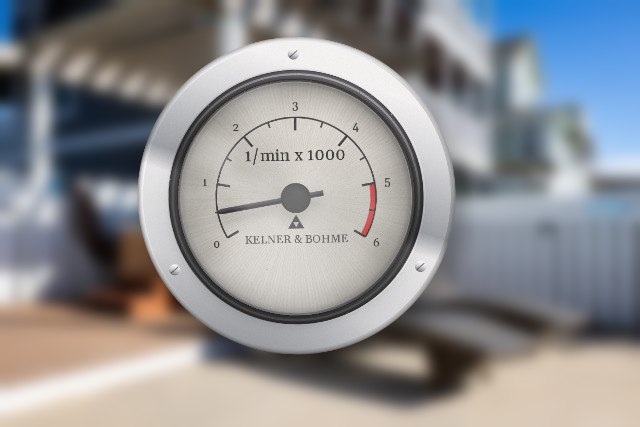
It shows rpm 500
